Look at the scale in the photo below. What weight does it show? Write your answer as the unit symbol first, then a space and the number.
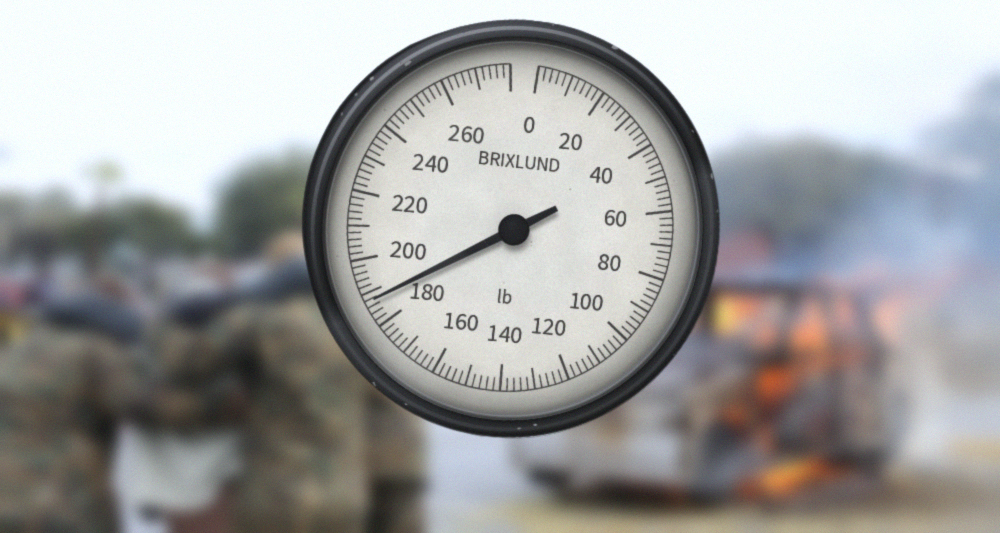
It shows lb 188
